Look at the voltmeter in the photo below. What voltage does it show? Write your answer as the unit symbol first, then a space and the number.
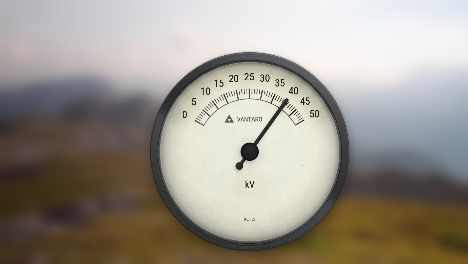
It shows kV 40
